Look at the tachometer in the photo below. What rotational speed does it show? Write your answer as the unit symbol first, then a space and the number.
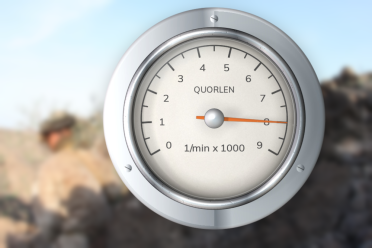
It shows rpm 8000
